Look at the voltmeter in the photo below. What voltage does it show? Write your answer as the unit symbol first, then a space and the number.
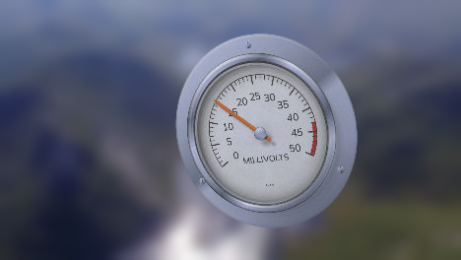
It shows mV 15
